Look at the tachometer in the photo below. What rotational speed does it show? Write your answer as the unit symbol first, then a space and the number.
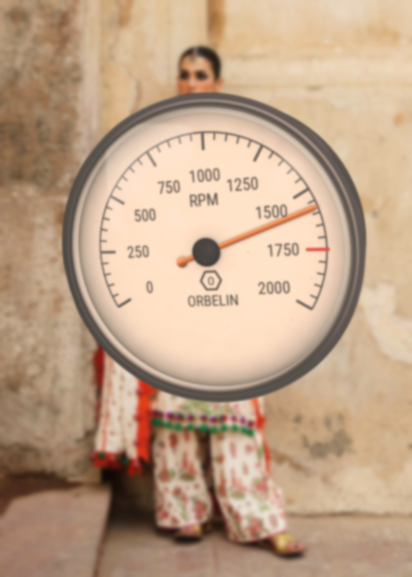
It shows rpm 1575
